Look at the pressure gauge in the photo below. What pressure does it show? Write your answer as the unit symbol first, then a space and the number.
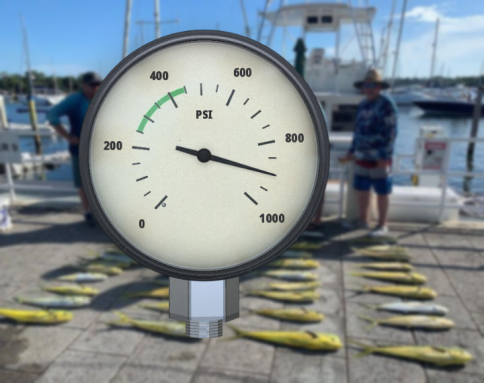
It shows psi 900
